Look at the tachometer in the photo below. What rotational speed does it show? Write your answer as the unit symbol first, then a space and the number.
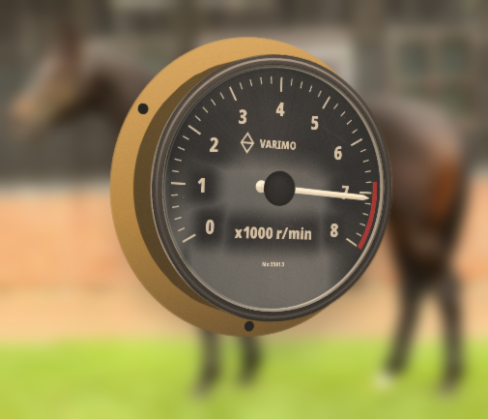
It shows rpm 7100
